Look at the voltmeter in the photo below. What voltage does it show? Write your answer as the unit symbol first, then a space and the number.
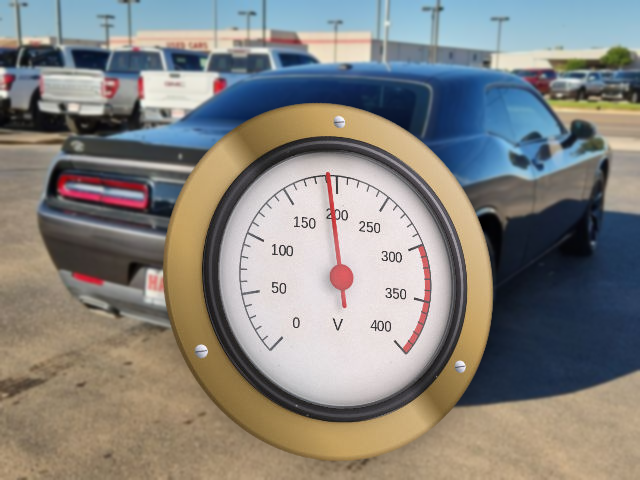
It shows V 190
